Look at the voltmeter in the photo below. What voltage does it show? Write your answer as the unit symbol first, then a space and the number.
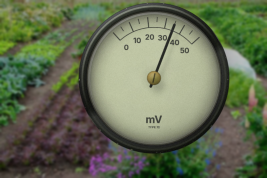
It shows mV 35
